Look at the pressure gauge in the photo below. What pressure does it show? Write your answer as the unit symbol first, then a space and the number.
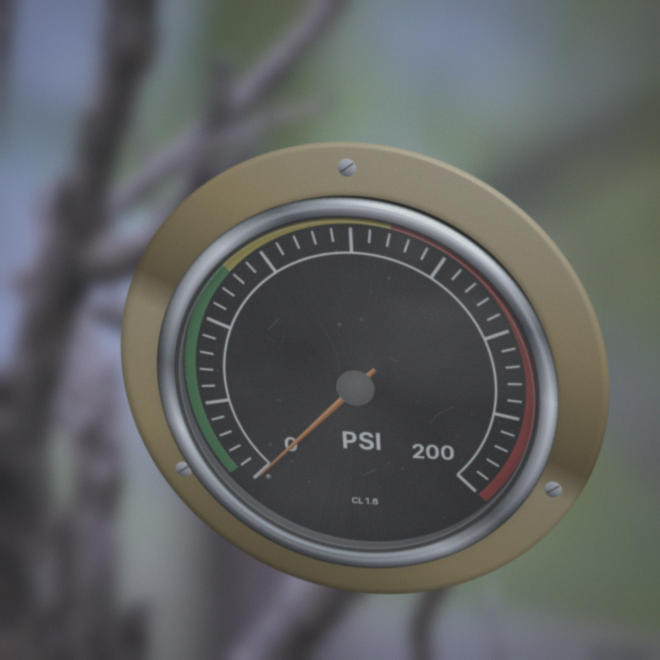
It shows psi 0
